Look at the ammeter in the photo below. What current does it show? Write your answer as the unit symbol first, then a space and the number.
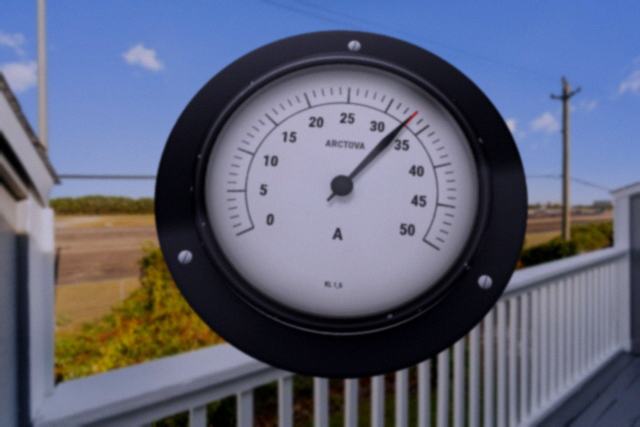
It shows A 33
